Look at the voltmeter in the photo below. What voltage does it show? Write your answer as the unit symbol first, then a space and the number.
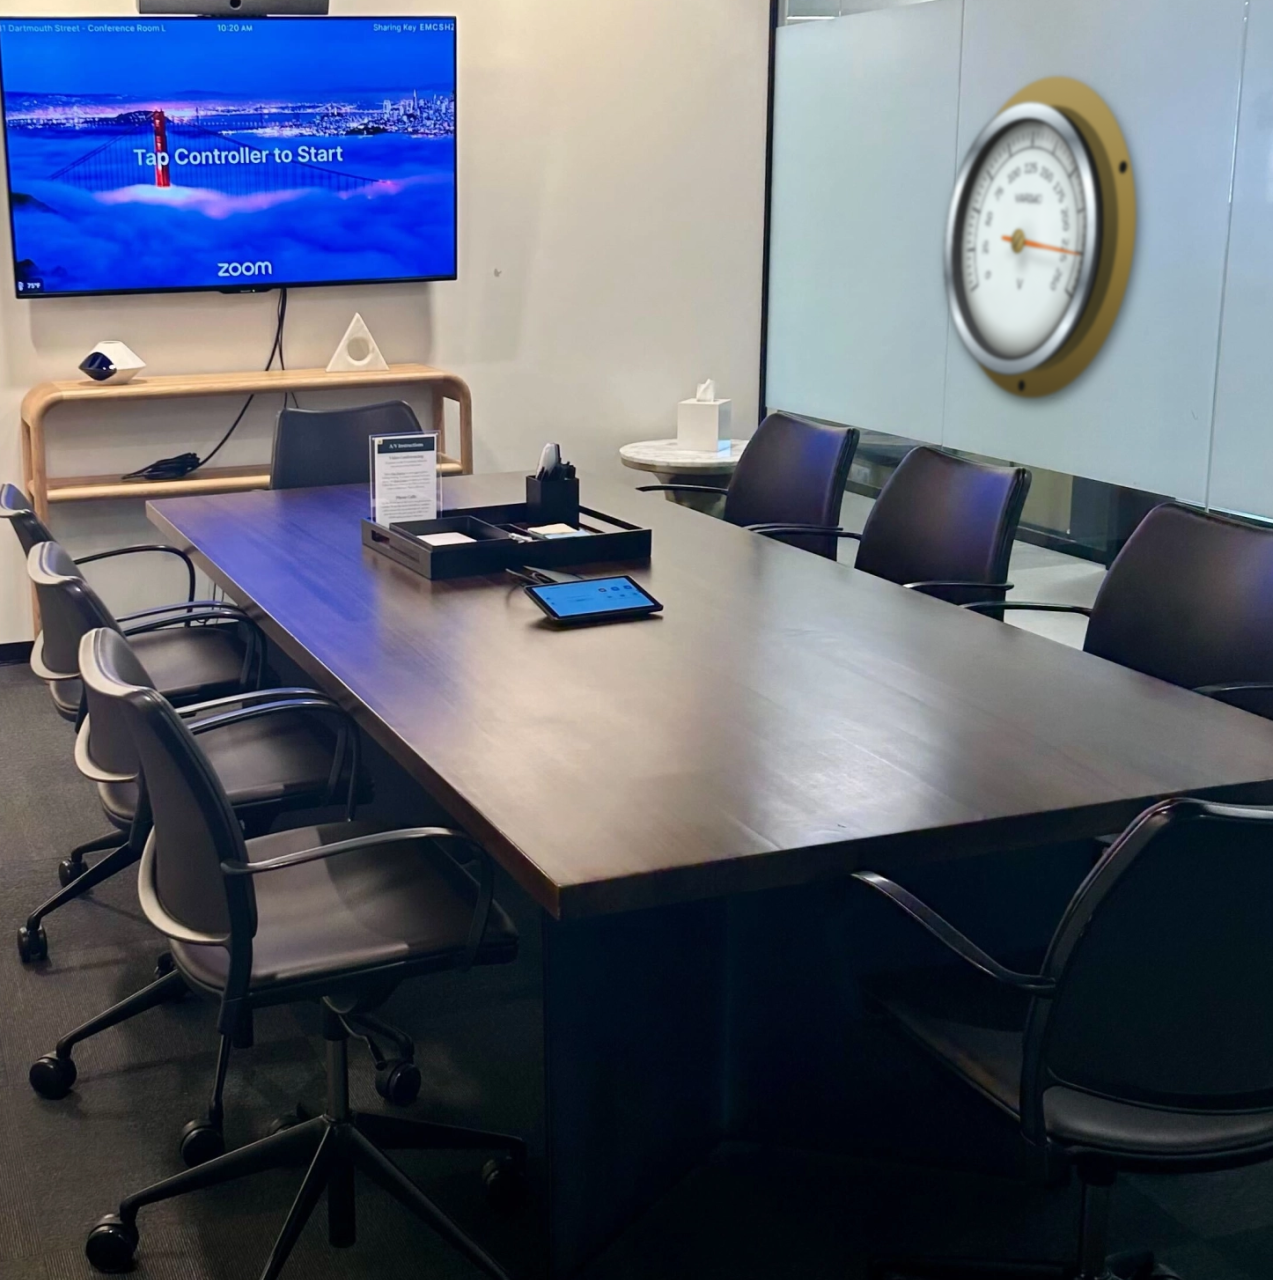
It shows V 225
